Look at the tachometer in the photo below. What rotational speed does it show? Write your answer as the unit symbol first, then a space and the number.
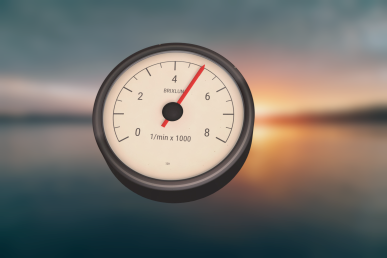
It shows rpm 5000
